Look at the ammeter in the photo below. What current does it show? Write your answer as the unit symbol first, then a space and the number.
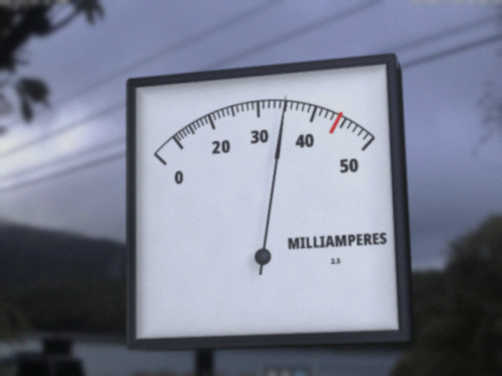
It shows mA 35
